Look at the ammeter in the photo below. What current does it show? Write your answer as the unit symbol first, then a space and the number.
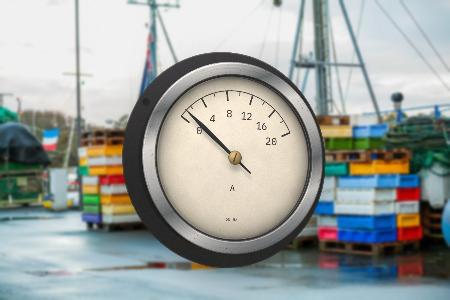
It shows A 1
